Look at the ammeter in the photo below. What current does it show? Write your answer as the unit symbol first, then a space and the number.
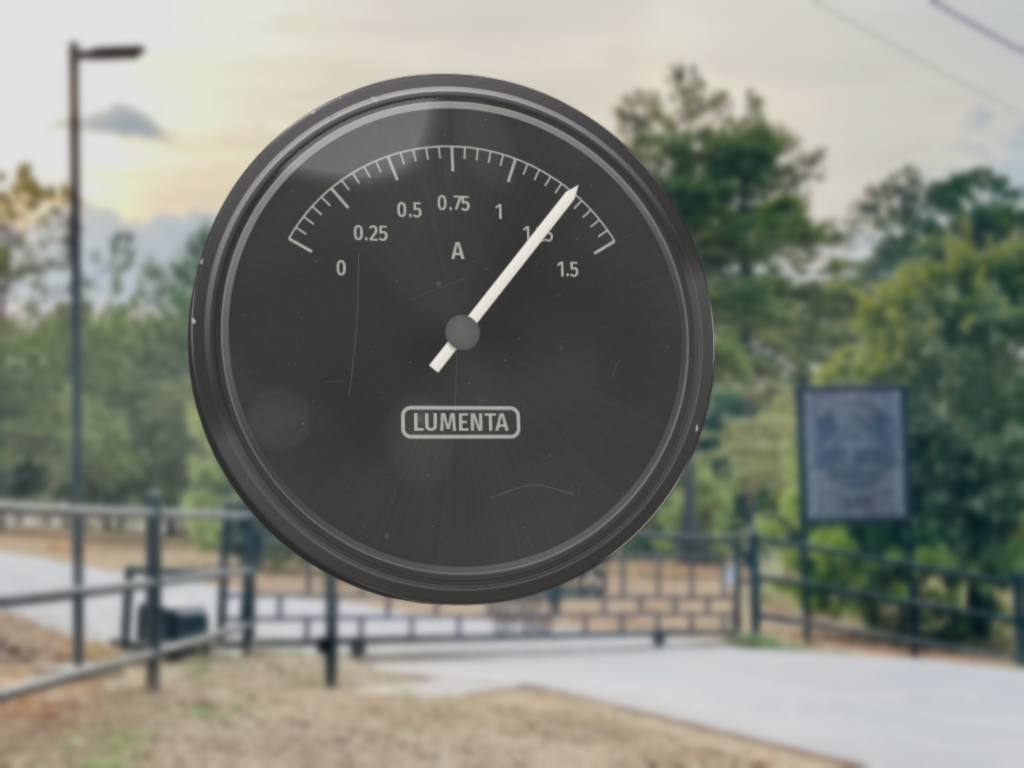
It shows A 1.25
